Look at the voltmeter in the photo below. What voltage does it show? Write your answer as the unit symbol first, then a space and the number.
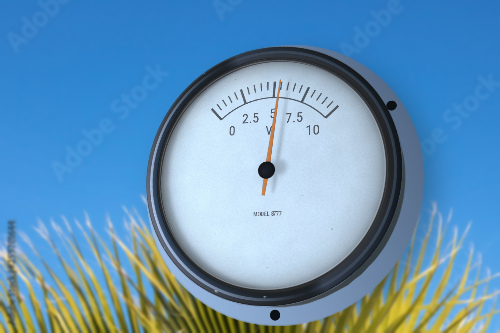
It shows V 5.5
